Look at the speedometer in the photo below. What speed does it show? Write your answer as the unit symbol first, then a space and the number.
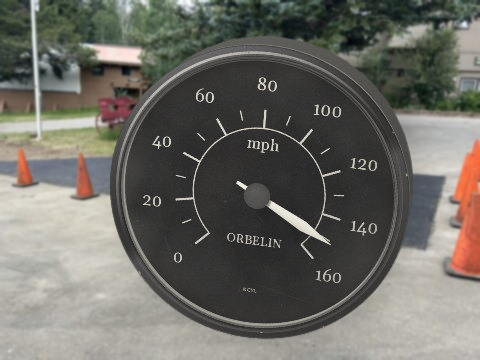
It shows mph 150
